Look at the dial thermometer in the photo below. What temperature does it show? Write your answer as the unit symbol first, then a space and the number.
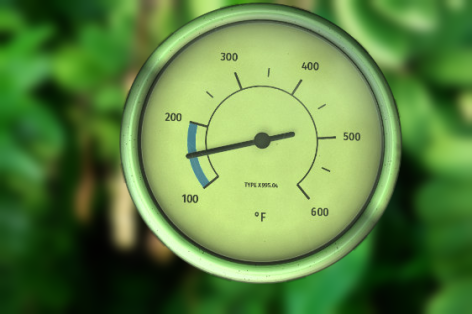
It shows °F 150
